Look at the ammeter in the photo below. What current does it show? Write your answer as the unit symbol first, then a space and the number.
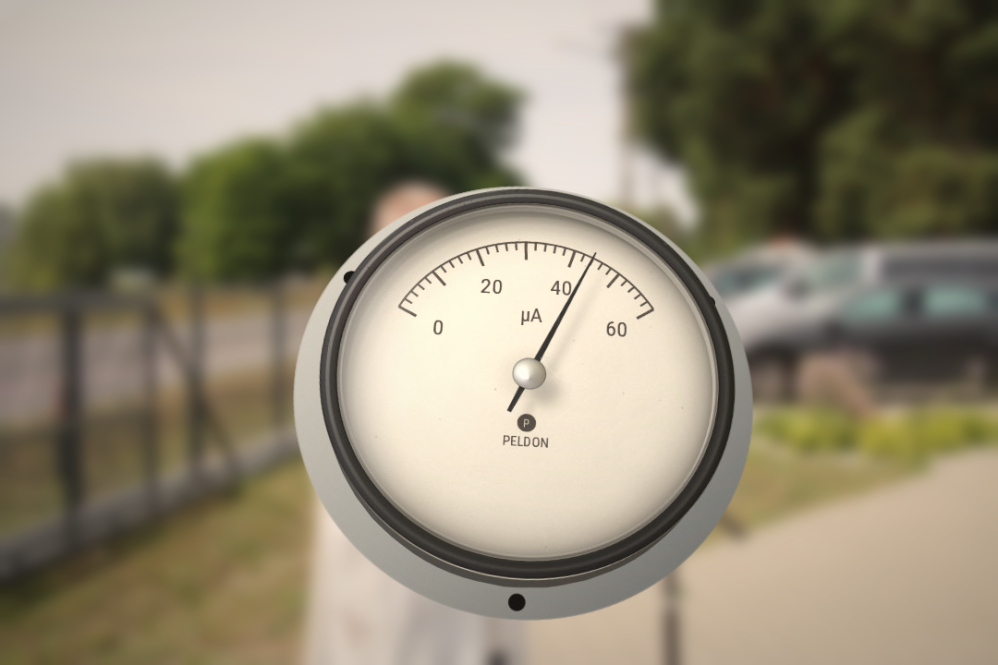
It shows µA 44
